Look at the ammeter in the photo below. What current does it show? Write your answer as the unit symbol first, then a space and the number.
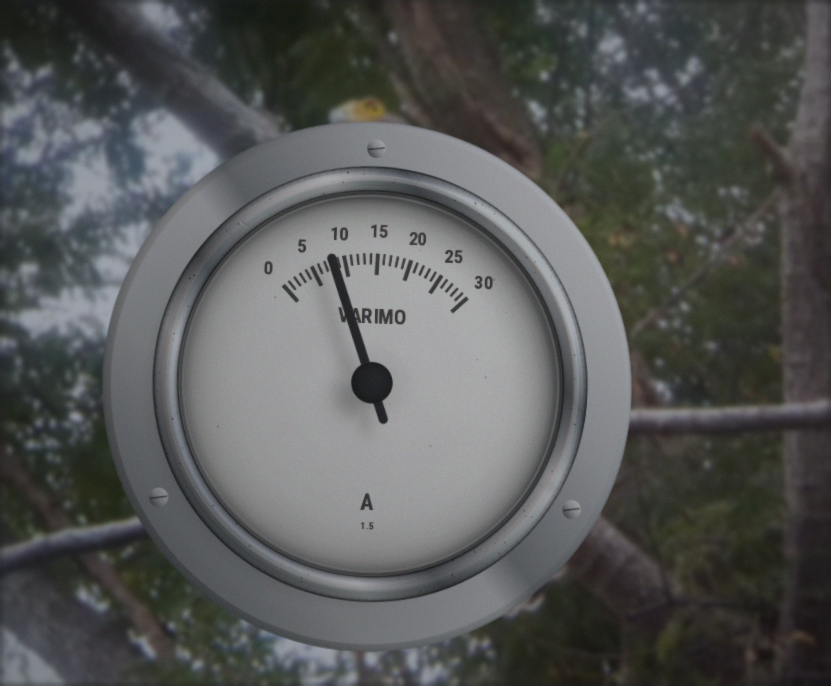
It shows A 8
